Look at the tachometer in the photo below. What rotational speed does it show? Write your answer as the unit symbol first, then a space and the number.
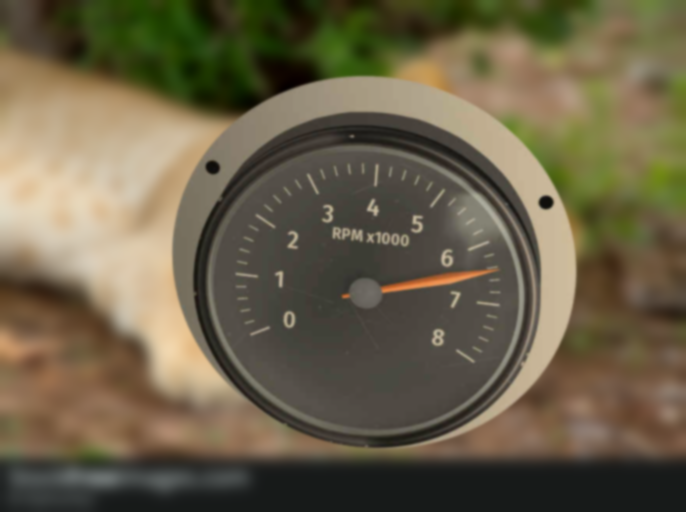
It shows rpm 6400
